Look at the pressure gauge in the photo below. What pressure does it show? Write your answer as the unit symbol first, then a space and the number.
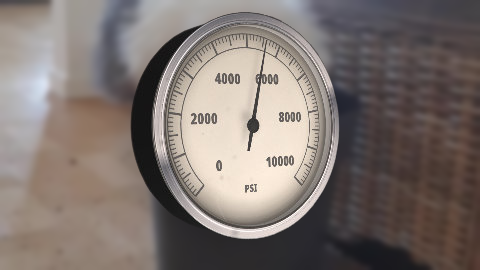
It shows psi 5500
